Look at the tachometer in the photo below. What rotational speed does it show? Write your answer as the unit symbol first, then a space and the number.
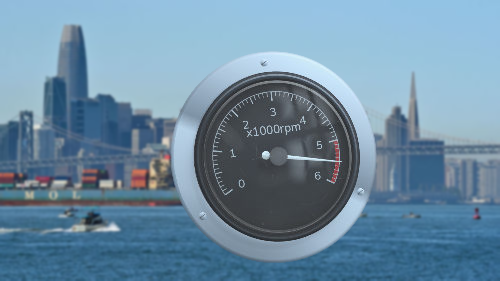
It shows rpm 5500
